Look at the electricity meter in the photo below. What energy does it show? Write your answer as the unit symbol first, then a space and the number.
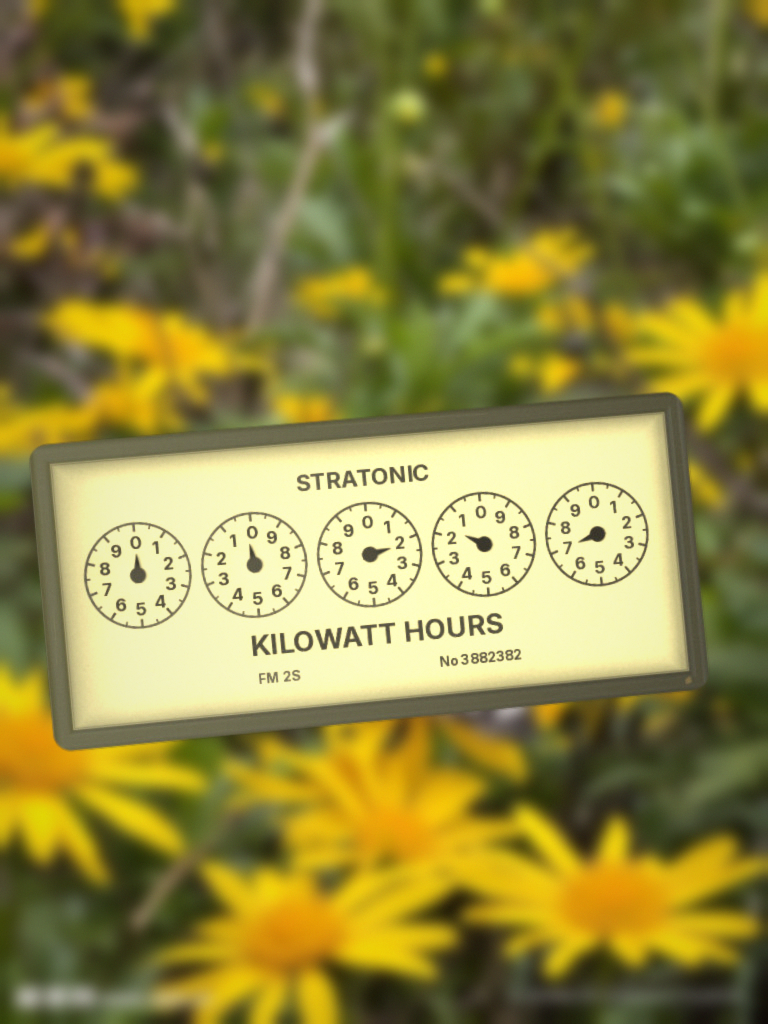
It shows kWh 217
